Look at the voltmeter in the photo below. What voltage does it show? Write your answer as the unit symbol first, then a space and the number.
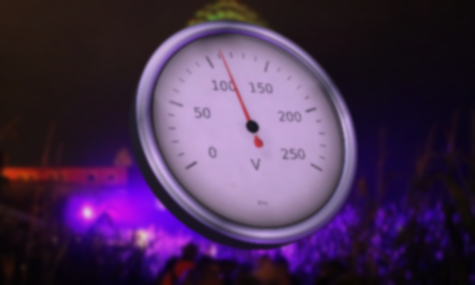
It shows V 110
